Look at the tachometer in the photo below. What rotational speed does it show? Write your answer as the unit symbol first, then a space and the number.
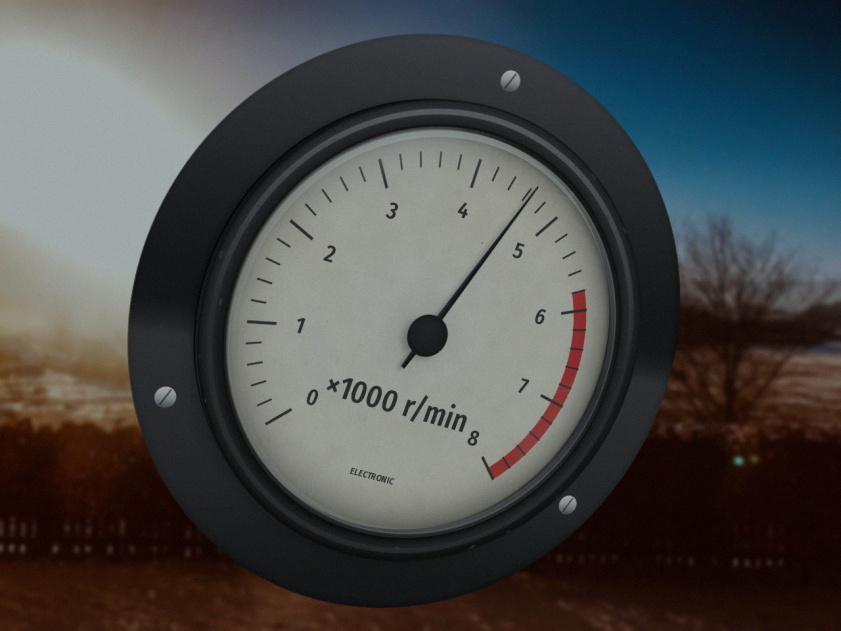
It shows rpm 4600
